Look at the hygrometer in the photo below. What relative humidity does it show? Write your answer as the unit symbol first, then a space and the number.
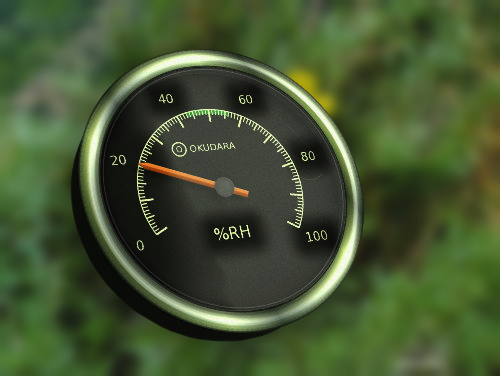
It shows % 20
